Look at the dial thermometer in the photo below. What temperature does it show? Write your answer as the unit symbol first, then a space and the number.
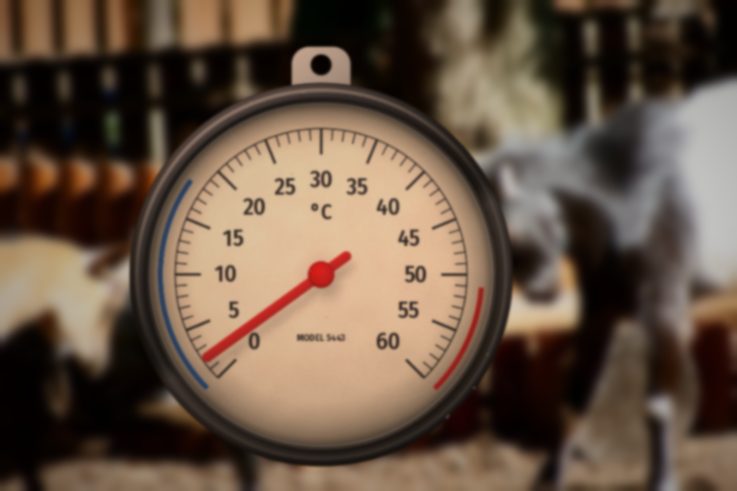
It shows °C 2
